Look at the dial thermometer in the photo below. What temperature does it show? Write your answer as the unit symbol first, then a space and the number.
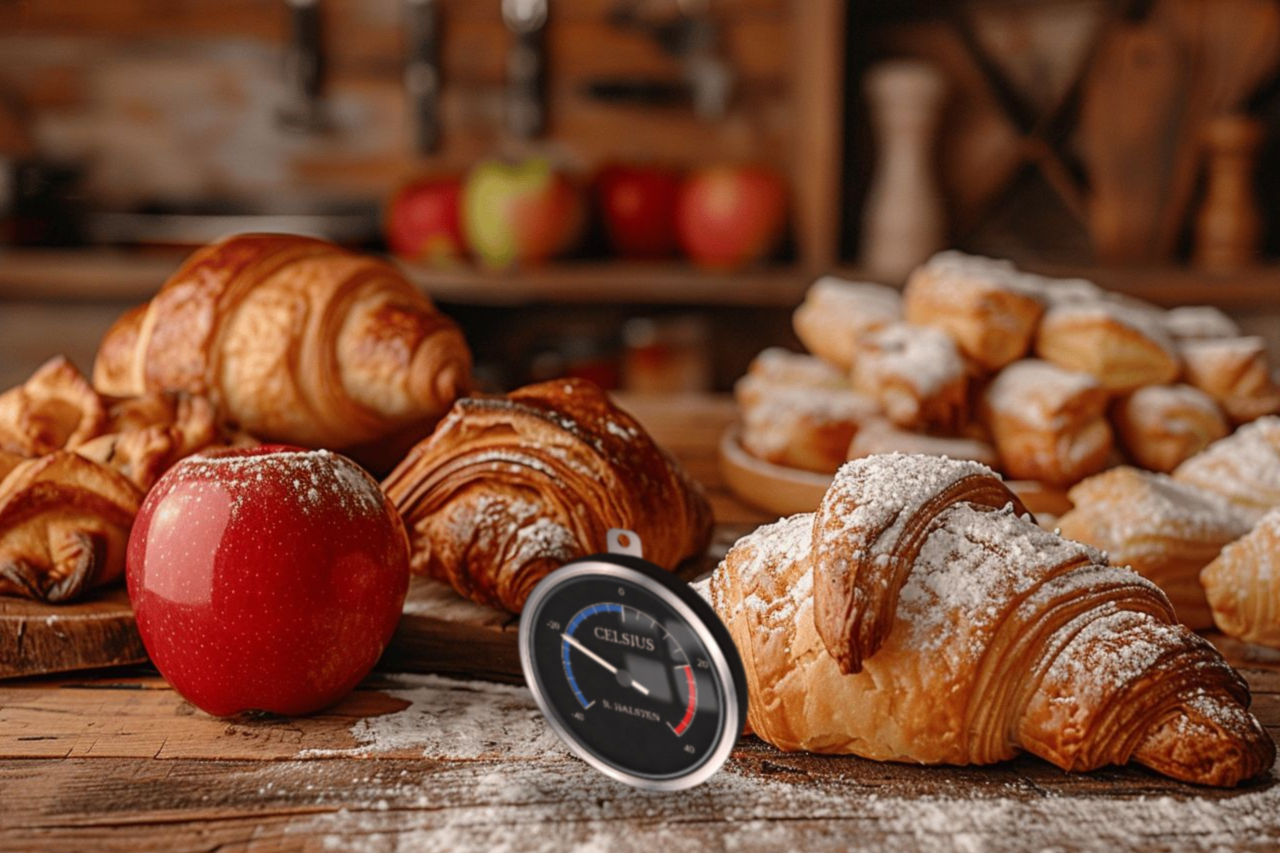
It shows °C -20
